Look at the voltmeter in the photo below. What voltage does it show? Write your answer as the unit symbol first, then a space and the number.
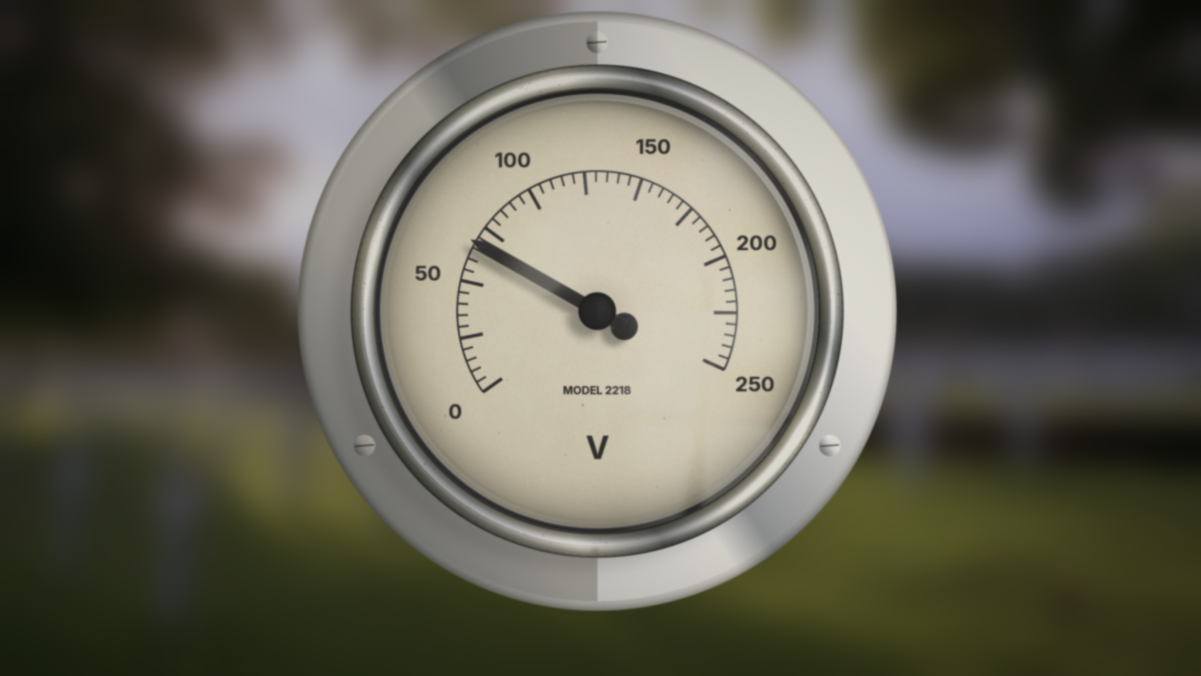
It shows V 67.5
